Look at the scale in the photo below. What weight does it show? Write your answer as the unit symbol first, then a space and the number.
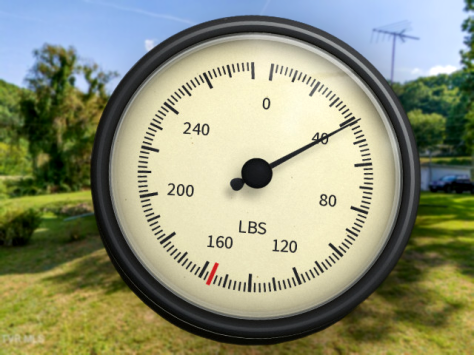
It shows lb 42
